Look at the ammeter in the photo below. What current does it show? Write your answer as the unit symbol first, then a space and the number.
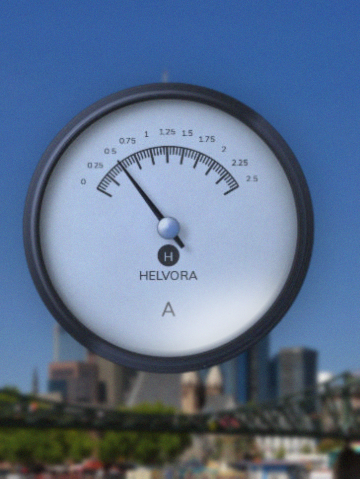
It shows A 0.5
